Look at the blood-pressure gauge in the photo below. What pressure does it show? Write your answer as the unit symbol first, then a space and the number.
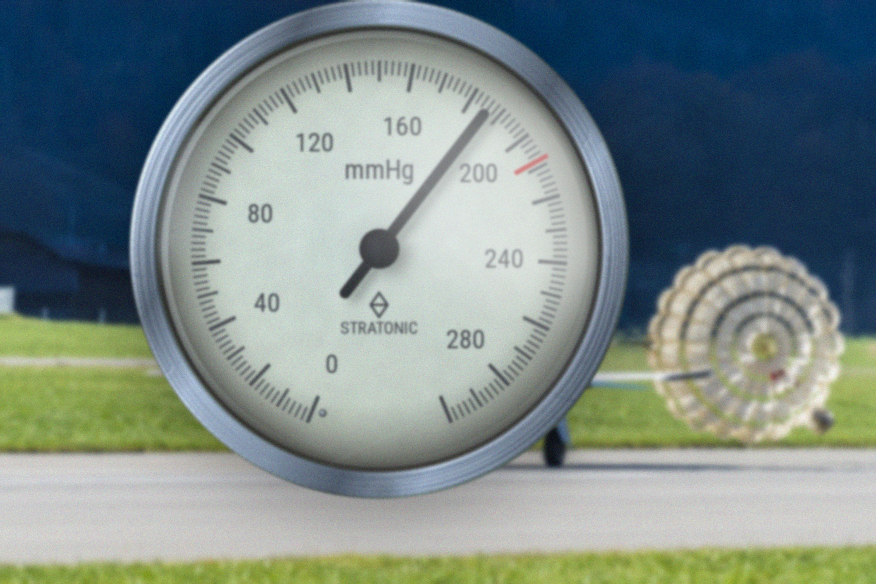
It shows mmHg 186
